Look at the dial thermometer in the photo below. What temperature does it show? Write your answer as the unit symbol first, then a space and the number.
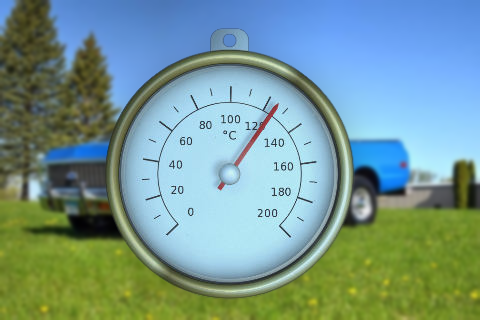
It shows °C 125
